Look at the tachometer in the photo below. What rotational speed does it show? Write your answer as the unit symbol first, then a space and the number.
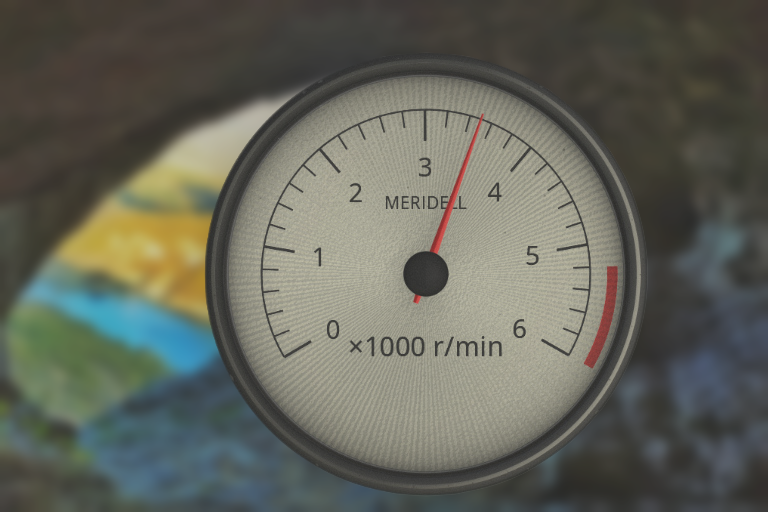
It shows rpm 3500
